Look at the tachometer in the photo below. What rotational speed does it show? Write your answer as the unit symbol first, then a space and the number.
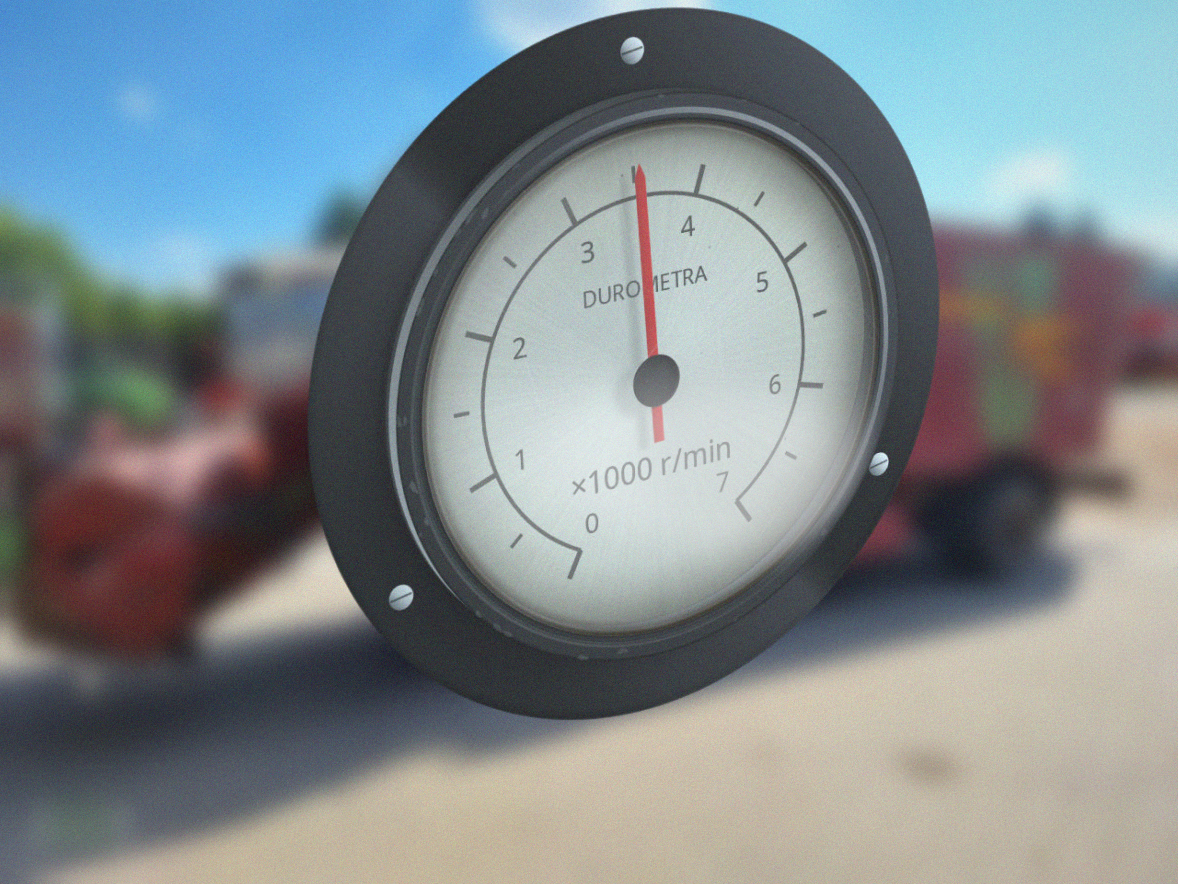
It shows rpm 3500
